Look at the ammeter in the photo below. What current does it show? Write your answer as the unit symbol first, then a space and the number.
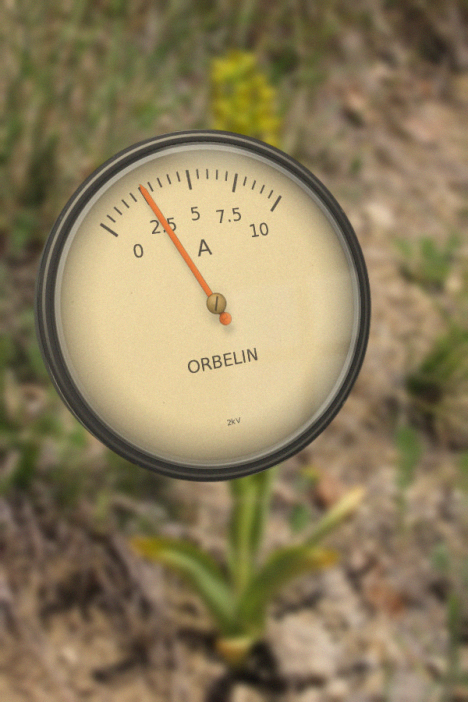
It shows A 2.5
